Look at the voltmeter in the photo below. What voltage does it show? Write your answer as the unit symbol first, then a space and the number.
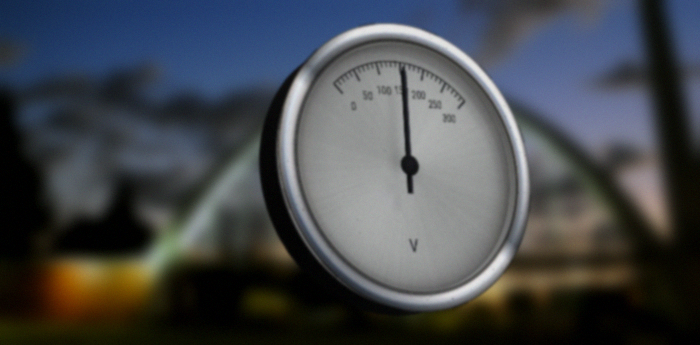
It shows V 150
